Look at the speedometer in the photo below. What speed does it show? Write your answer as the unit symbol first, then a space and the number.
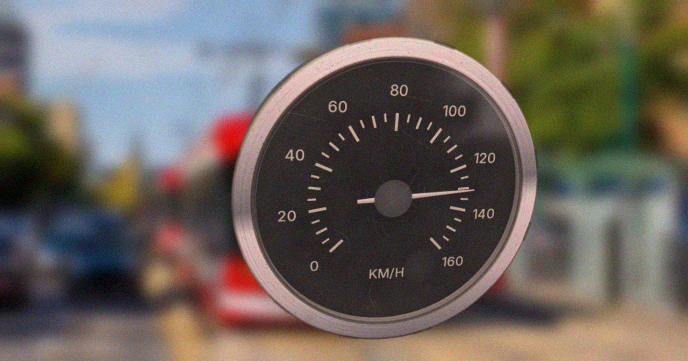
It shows km/h 130
